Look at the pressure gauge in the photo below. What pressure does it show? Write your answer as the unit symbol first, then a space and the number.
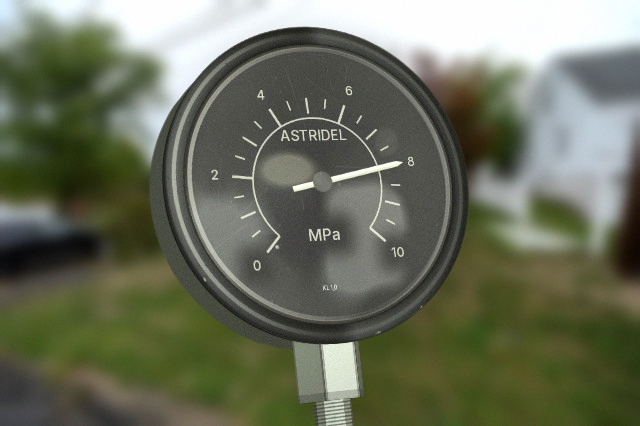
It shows MPa 8
